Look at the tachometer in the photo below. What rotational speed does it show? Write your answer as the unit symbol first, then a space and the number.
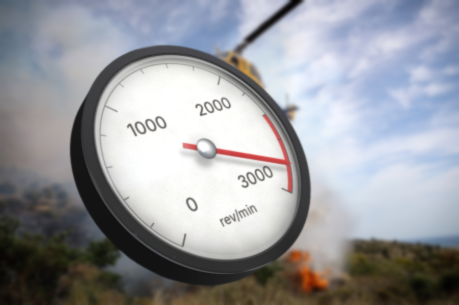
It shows rpm 2800
